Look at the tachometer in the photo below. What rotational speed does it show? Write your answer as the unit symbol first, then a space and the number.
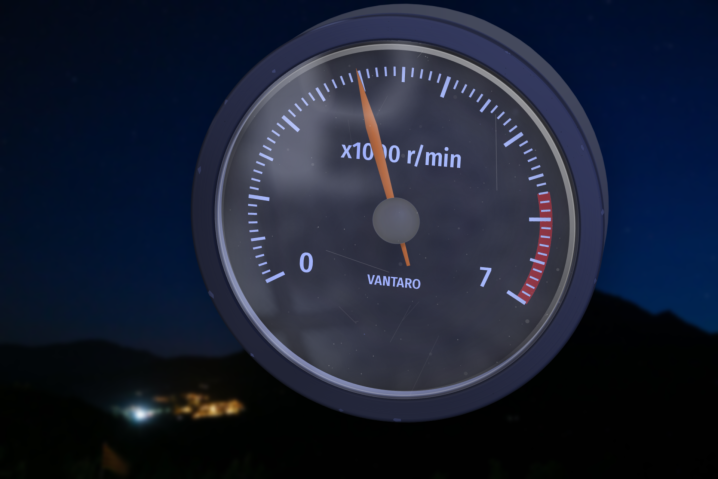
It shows rpm 3000
